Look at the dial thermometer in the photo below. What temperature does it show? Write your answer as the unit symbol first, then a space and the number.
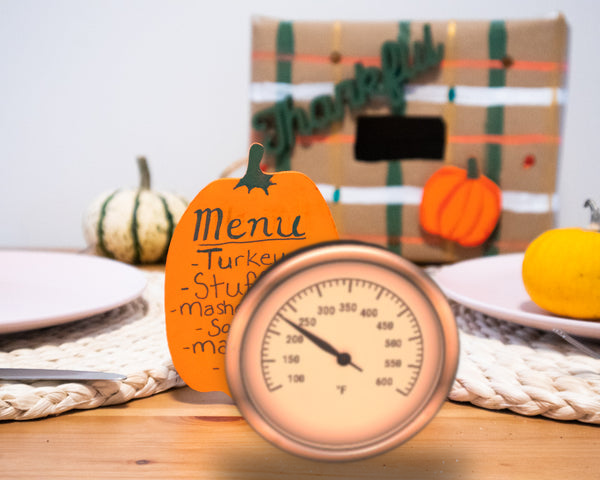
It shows °F 230
